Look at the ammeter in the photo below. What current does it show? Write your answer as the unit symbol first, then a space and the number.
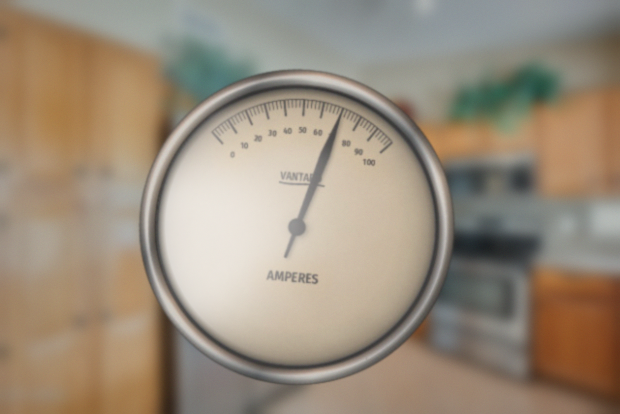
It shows A 70
